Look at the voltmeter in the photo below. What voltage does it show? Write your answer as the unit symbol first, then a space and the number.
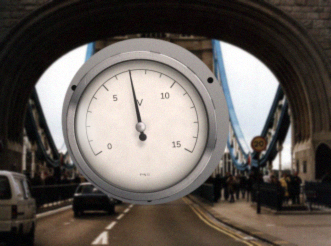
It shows V 7
